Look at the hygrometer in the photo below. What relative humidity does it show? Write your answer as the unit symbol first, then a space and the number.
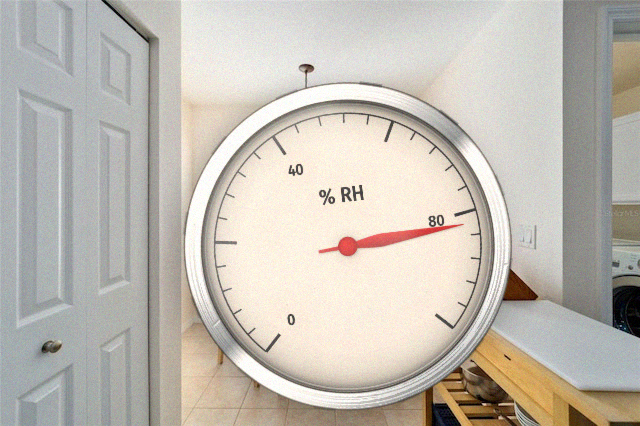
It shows % 82
